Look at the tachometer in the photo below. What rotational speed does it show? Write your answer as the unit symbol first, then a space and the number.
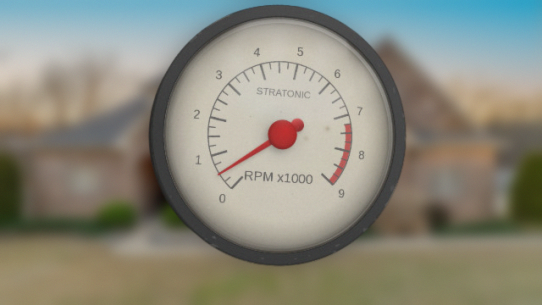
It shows rpm 500
